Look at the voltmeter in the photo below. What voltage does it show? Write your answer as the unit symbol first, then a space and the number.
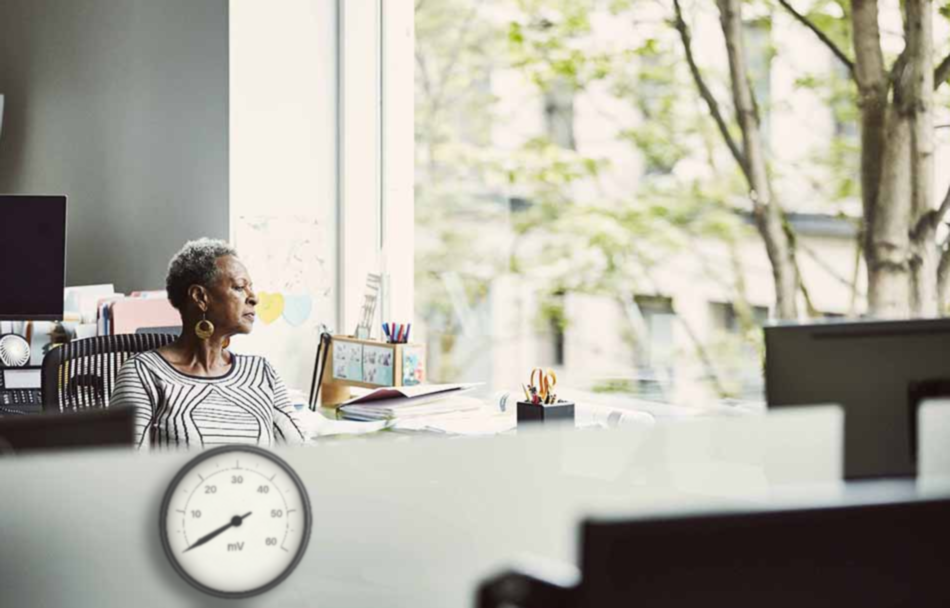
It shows mV 0
